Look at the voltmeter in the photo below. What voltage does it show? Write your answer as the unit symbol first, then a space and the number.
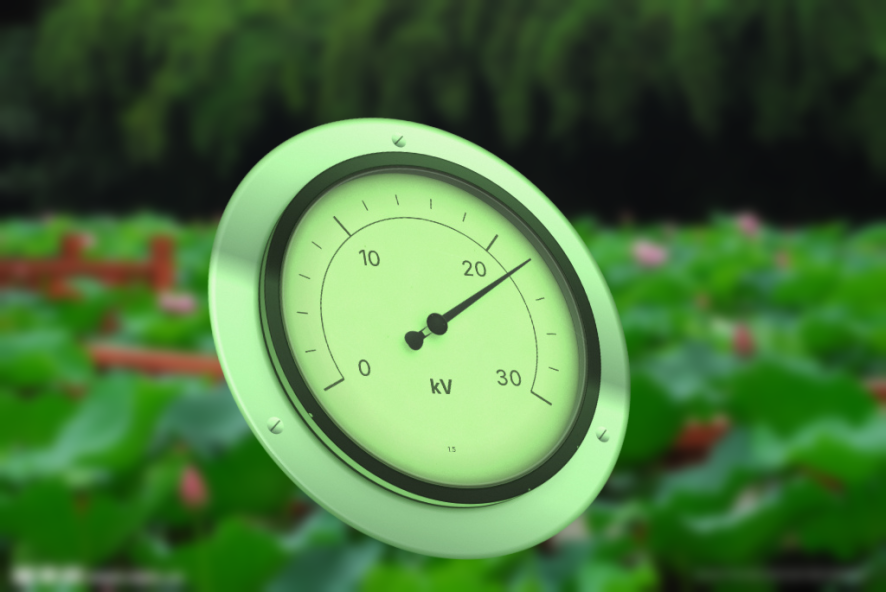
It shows kV 22
